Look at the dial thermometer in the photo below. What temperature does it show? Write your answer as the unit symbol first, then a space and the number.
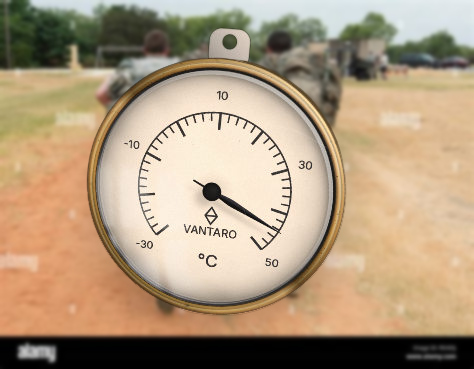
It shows °C 44
